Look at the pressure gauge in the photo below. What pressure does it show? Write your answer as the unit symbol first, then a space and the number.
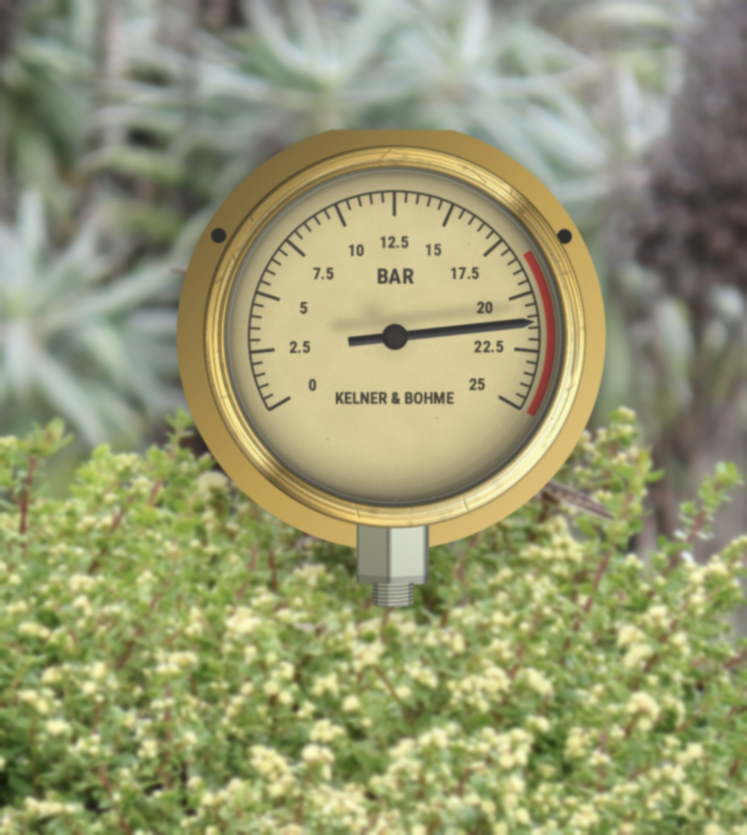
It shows bar 21.25
